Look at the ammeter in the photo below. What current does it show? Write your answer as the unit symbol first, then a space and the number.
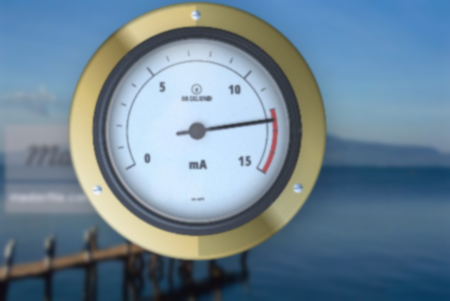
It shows mA 12.5
